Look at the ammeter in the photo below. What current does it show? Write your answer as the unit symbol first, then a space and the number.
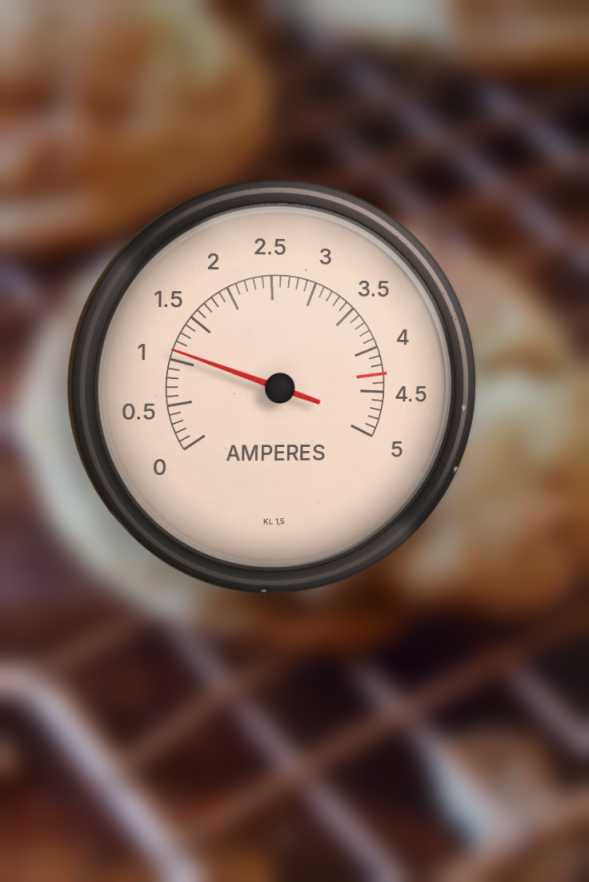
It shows A 1.1
